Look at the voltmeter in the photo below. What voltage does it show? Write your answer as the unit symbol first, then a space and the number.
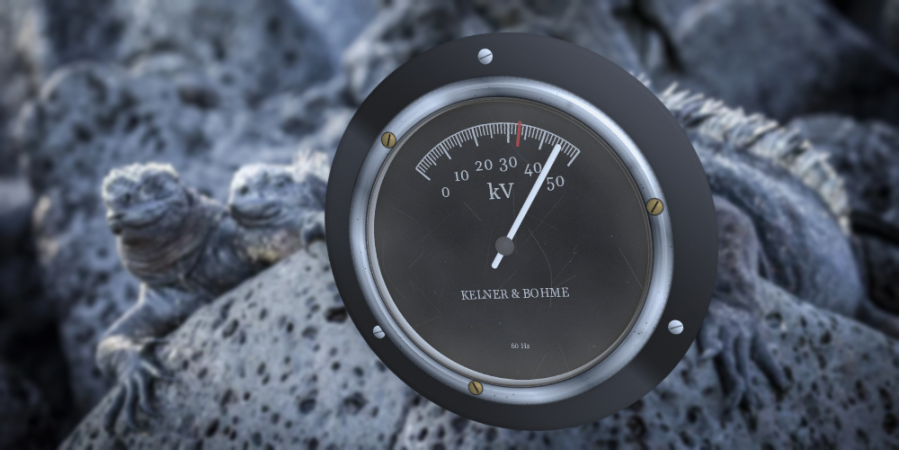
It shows kV 45
